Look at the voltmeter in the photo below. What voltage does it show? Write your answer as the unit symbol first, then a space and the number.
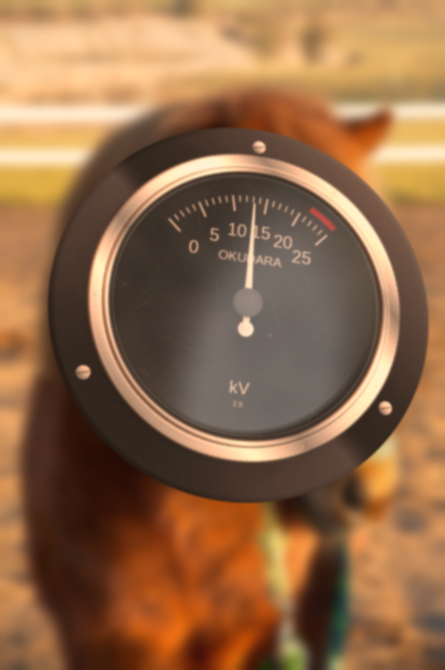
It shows kV 13
